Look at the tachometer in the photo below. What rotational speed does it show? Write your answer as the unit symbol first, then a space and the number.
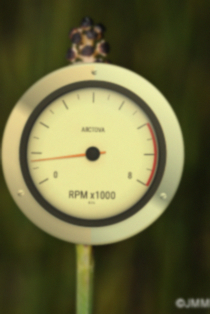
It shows rpm 750
